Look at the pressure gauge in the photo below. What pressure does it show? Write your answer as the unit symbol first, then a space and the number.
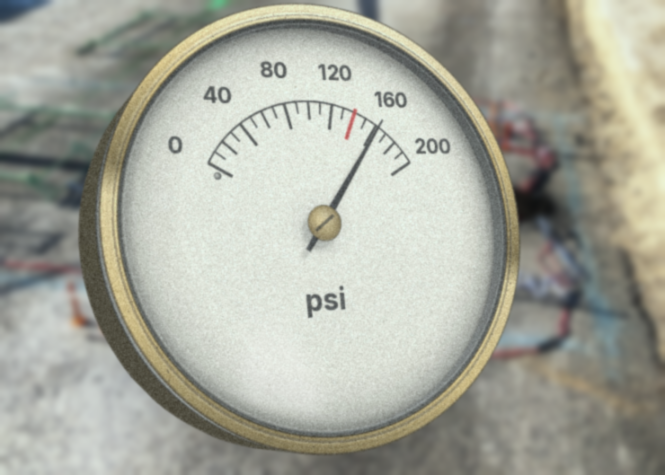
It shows psi 160
